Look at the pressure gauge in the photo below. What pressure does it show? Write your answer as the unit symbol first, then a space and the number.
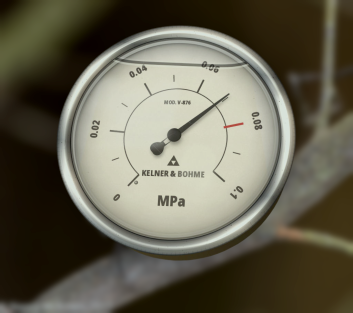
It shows MPa 0.07
